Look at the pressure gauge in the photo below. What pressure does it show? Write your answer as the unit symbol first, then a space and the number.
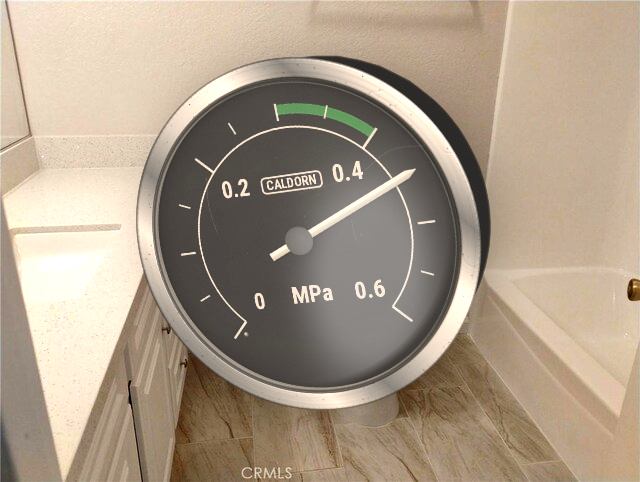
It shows MPa 0.45
